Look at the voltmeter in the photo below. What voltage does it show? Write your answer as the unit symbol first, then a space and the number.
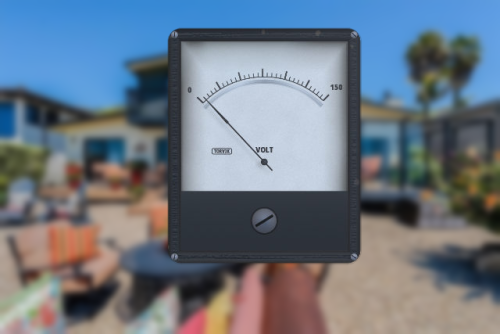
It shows V 5
